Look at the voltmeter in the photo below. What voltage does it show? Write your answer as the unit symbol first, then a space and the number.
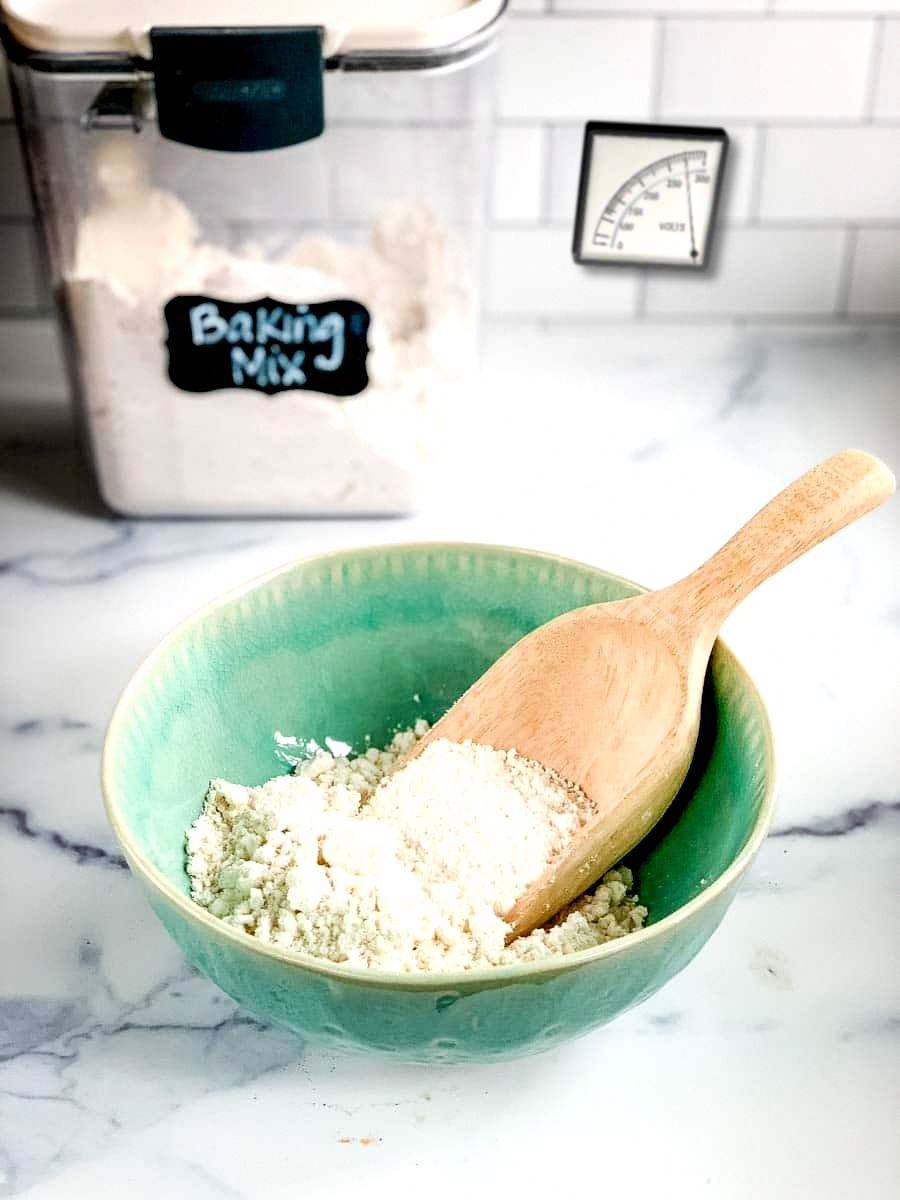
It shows V 275
